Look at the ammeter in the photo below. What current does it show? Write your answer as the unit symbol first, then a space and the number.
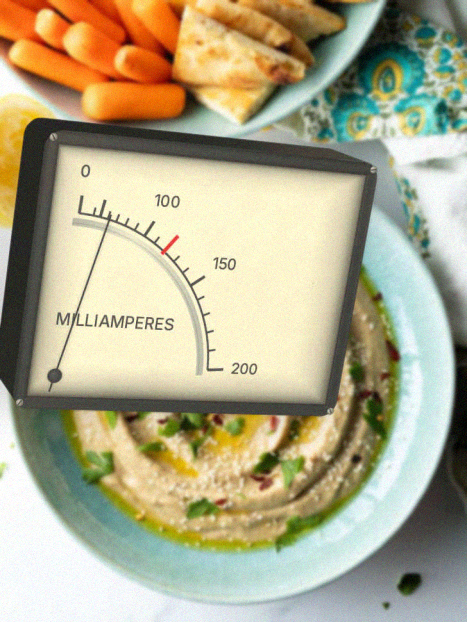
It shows mA 60
